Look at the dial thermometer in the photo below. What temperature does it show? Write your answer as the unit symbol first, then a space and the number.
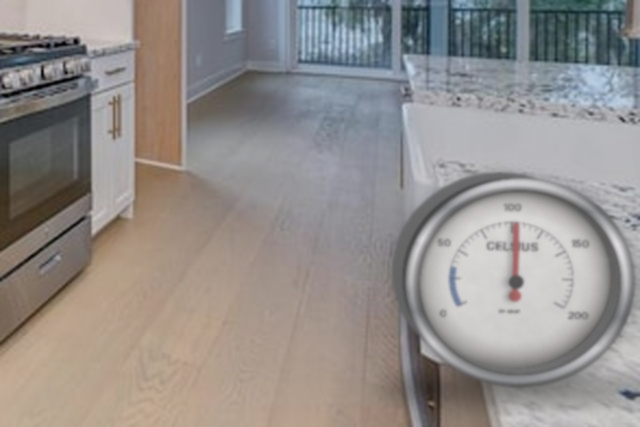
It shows °C 100
